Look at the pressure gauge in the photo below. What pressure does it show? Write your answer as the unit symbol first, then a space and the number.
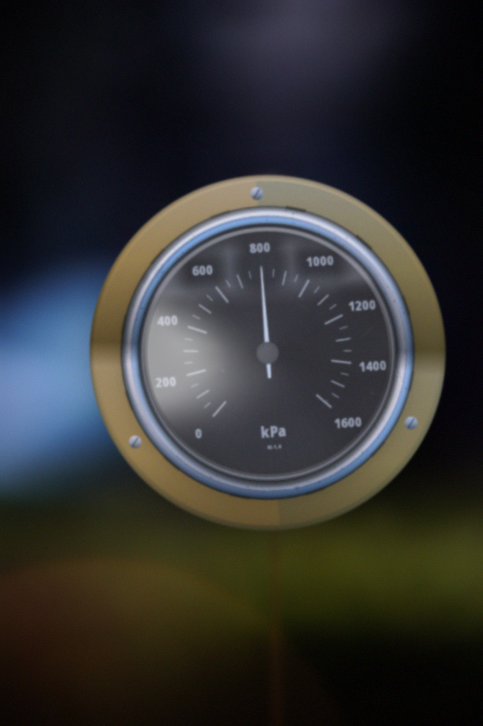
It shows kPa 800
